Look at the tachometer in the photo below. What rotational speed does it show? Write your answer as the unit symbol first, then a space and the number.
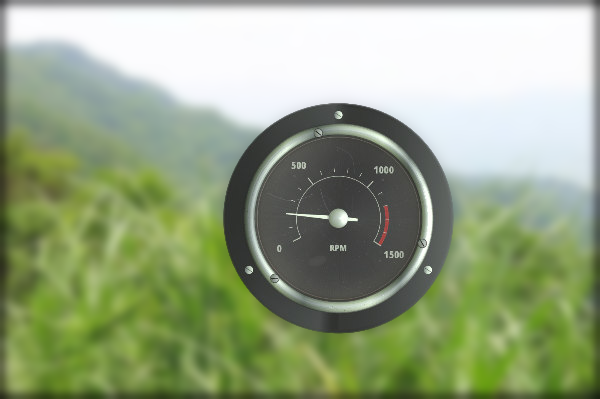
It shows rpm 200
